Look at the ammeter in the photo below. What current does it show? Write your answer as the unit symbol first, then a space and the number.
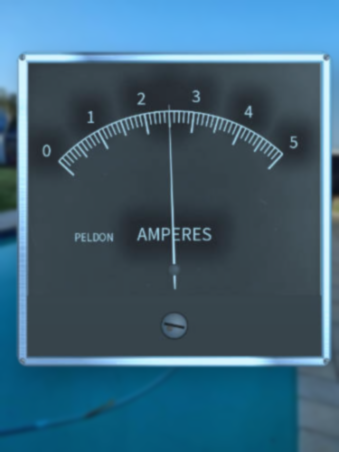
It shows A 2.5
